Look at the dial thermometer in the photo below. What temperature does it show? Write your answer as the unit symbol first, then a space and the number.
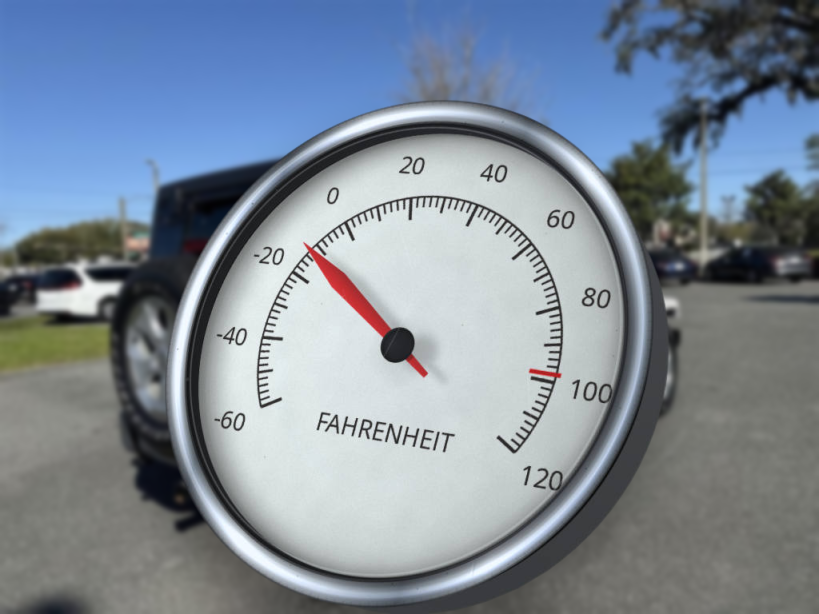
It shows °F -12
